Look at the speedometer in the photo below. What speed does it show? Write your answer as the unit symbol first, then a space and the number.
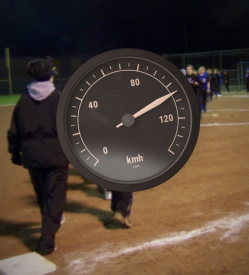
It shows km/h 105
